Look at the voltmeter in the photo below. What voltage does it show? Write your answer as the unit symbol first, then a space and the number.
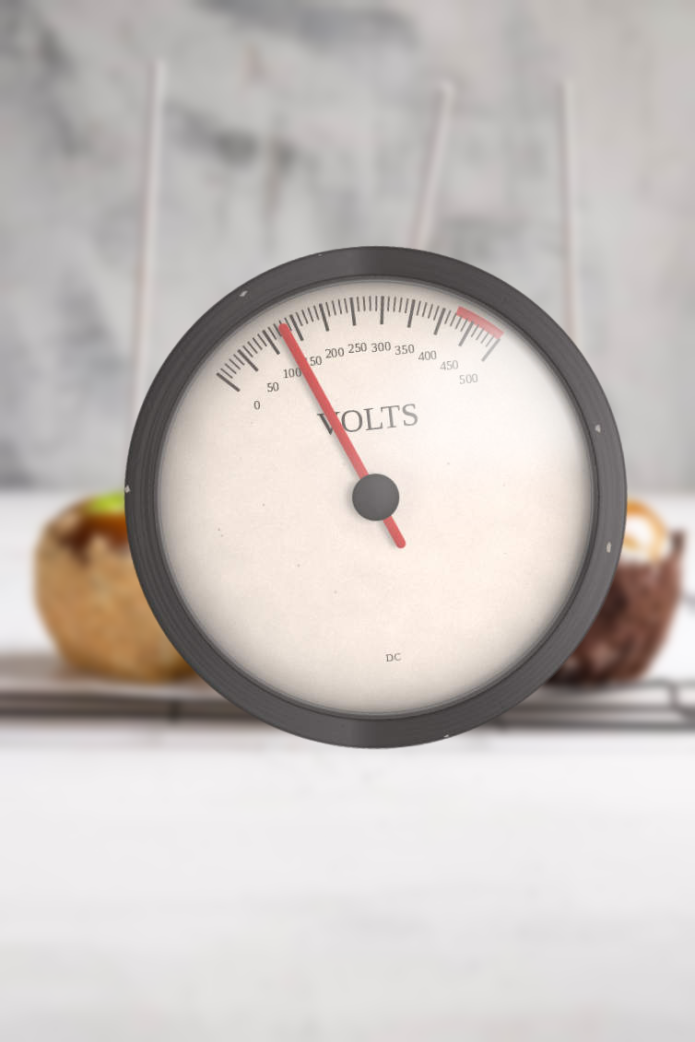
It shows V 130
